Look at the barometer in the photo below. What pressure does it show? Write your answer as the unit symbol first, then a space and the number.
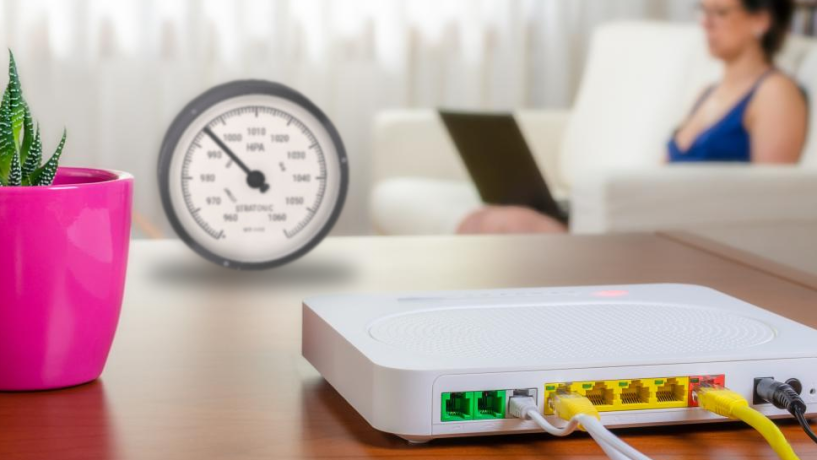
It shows hPa 995
